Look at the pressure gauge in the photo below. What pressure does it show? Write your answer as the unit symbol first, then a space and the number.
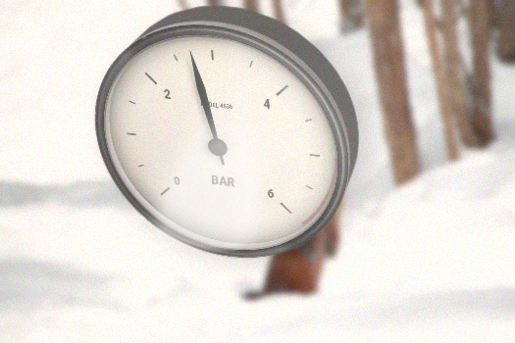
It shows bar 2.75
